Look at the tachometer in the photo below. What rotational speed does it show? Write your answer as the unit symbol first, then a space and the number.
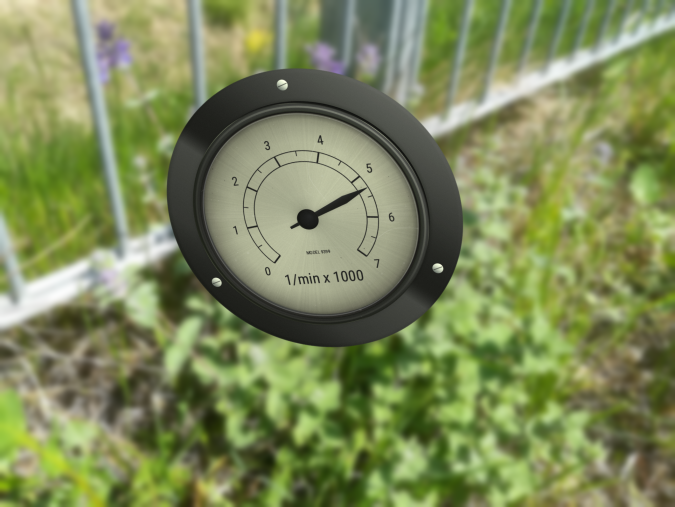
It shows rpm 5250
